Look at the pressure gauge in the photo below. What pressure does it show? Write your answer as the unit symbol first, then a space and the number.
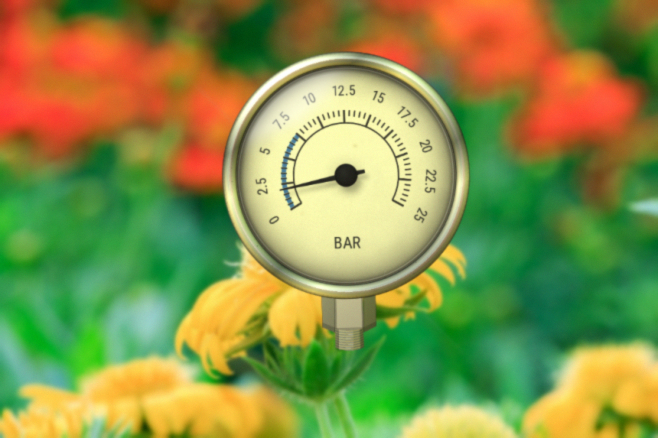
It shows bar 2
